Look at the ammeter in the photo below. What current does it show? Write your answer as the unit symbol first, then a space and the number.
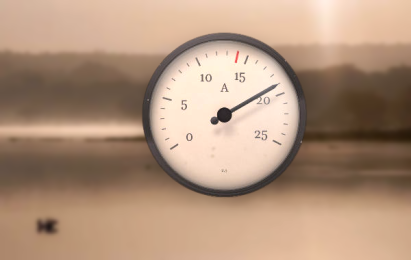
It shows A 19
